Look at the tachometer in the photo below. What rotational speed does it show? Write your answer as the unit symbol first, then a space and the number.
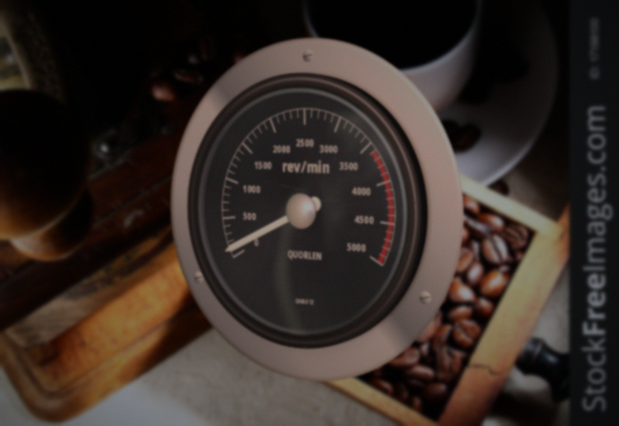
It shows rpm 100
